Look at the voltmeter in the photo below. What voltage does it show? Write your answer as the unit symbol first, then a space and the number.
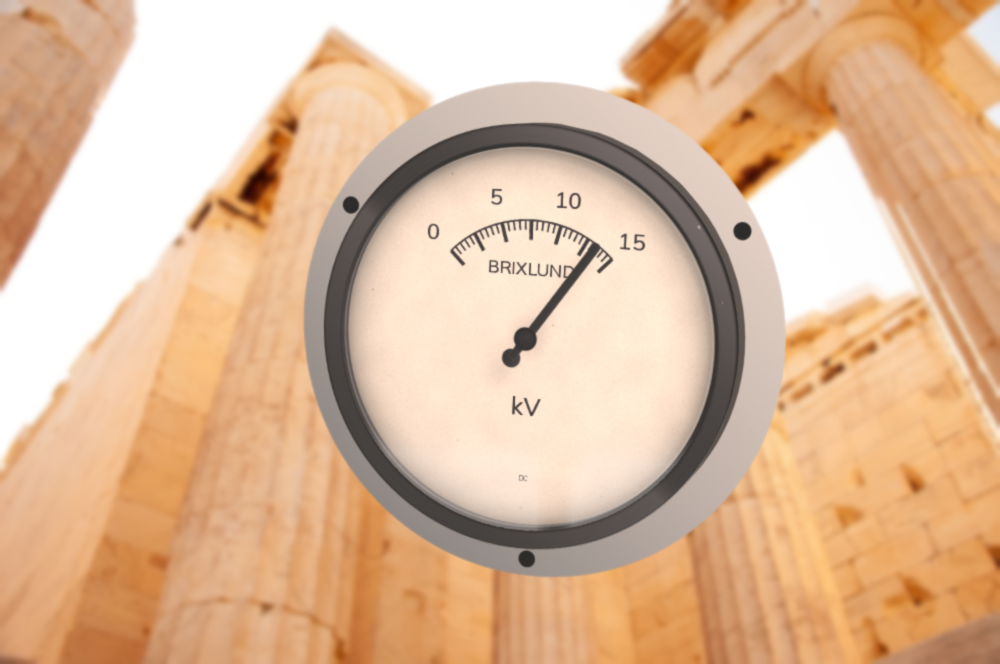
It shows kV 13.5
